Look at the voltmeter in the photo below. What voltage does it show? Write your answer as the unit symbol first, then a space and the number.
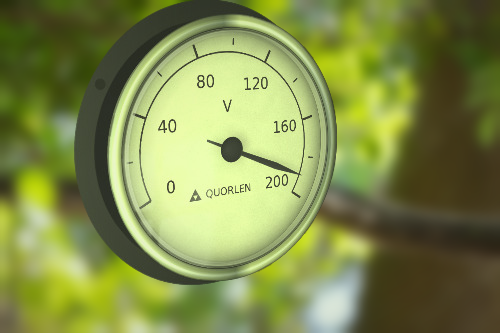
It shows V 190
